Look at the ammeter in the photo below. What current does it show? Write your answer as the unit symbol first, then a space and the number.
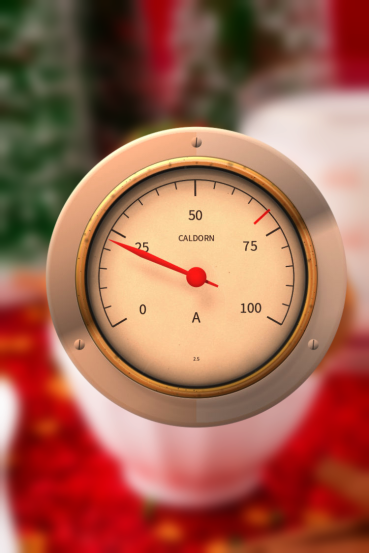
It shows A 22.5
